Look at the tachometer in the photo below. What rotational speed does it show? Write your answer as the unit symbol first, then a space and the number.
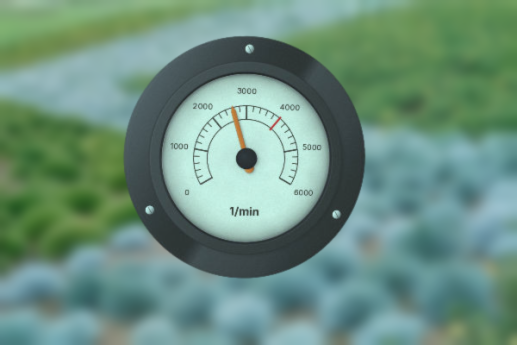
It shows rpm 2600
